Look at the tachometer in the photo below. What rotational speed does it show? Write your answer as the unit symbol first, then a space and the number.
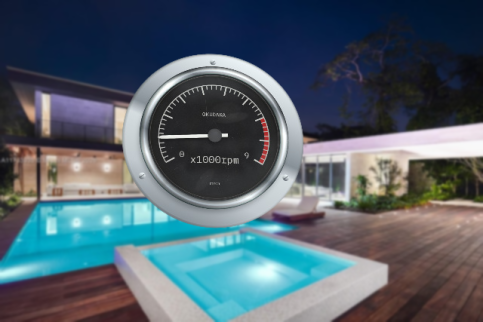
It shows rpm 1000
